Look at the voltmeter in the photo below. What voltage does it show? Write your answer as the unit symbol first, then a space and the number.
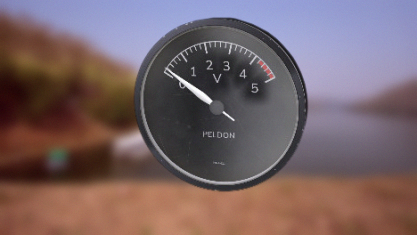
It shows V 0.2
